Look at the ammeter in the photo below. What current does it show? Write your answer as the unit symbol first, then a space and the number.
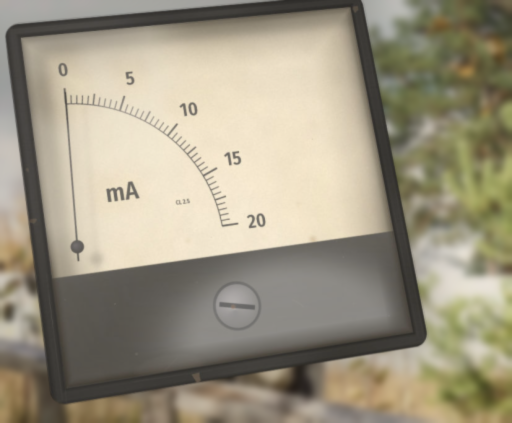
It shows mA 0
